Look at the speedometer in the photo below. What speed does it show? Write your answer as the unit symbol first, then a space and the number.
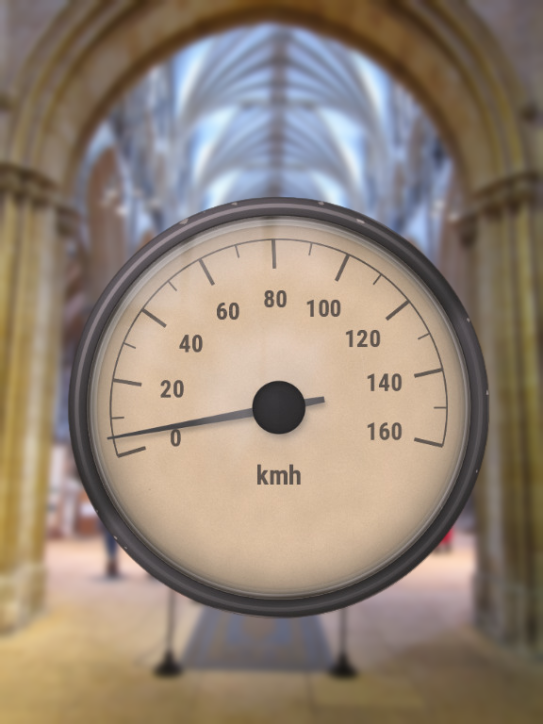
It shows km/h 5
